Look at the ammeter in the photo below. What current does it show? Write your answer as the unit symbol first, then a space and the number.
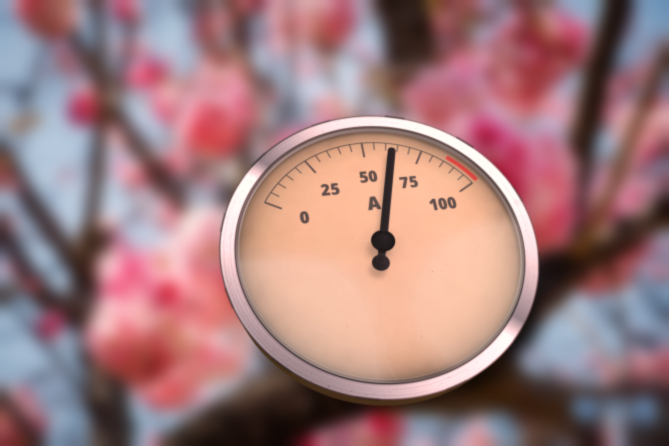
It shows A 62.5
